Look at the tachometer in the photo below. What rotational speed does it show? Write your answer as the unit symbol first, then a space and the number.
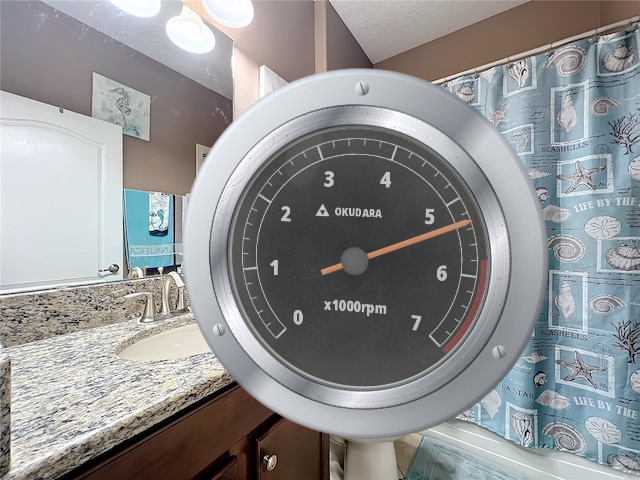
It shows rpm 5300
